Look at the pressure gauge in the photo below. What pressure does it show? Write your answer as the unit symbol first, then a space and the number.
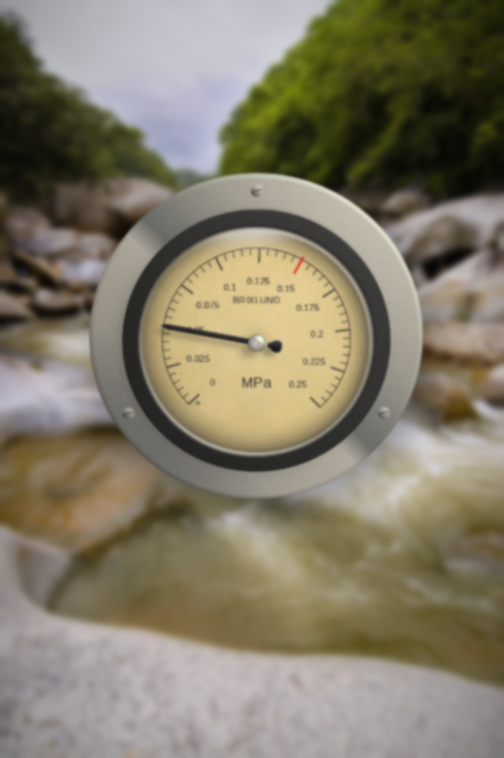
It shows MPa 0.05
